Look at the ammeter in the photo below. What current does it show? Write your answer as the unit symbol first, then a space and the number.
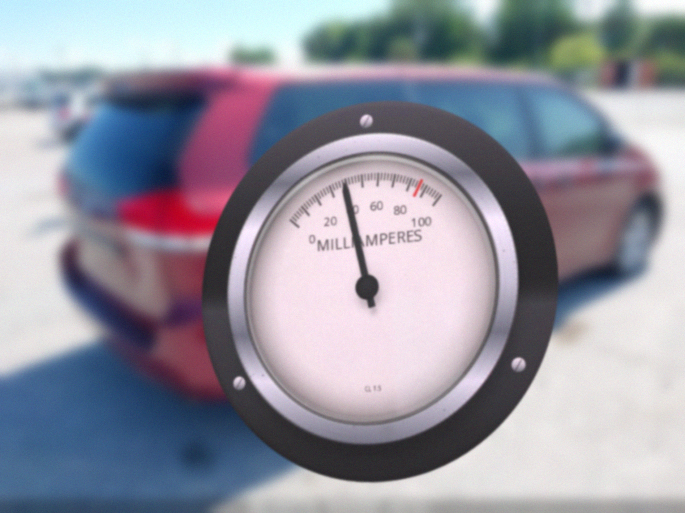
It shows mA 40
